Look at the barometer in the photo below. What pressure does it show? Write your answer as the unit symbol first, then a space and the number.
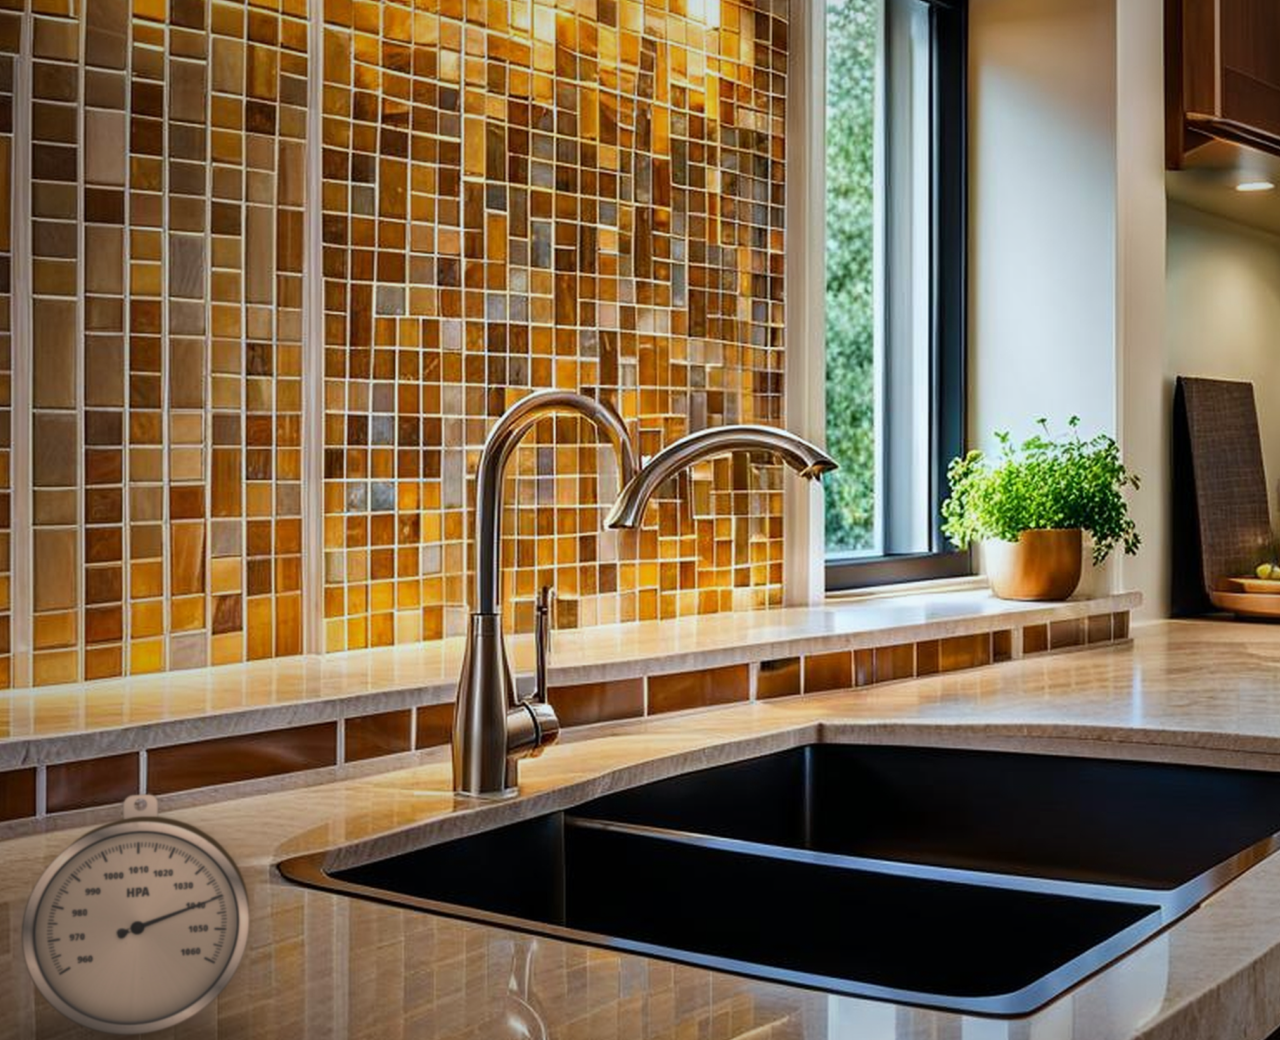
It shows hPa 1040
